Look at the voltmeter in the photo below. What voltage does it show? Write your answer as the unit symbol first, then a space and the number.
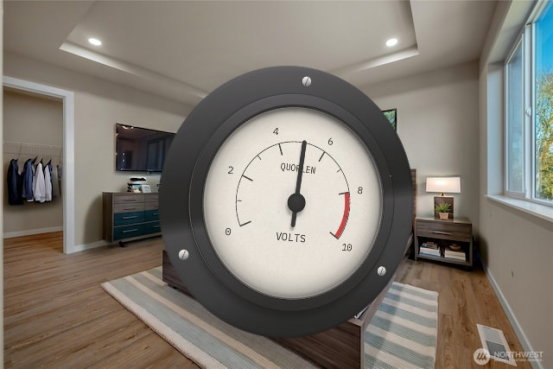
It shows V 5
